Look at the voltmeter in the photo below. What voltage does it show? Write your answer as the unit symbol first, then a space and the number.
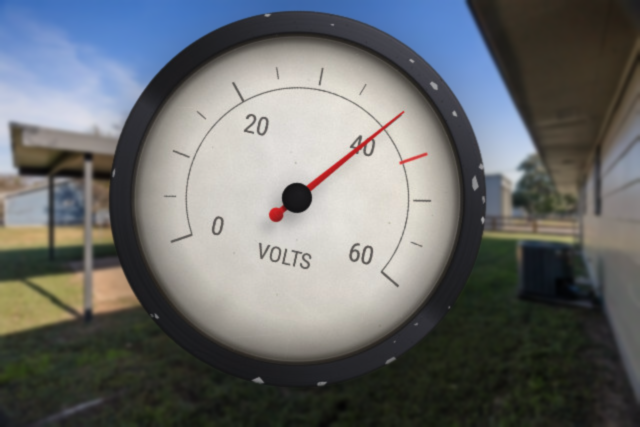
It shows V 40
